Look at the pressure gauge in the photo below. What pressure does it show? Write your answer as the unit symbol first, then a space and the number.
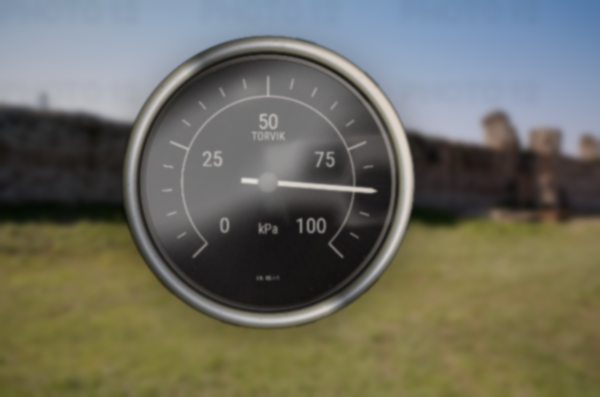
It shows kPa 85
